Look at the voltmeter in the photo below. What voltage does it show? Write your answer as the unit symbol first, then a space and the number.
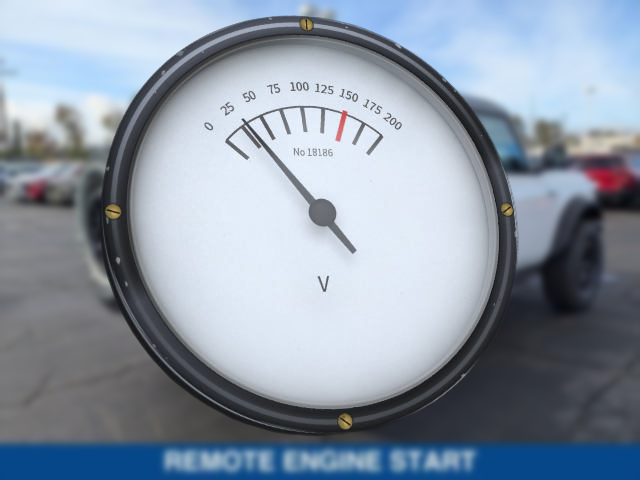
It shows V 25
